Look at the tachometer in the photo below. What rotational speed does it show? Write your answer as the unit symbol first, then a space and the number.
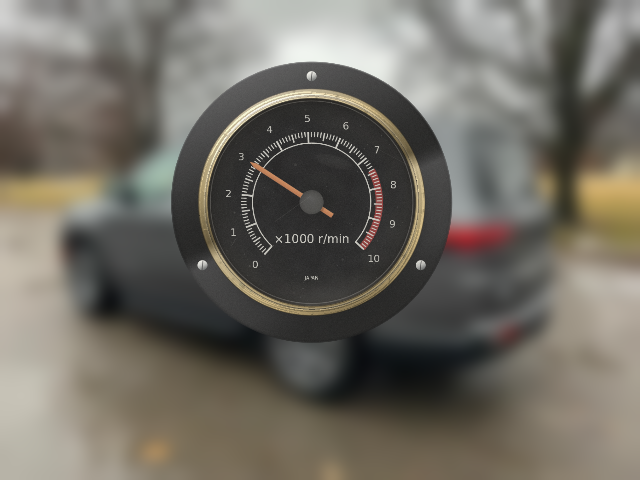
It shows rpm 3000
